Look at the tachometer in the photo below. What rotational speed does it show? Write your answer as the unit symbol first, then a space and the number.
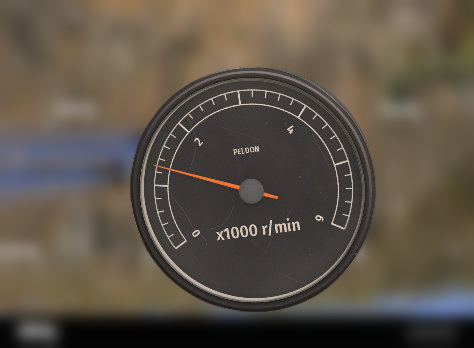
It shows rpm 1300
